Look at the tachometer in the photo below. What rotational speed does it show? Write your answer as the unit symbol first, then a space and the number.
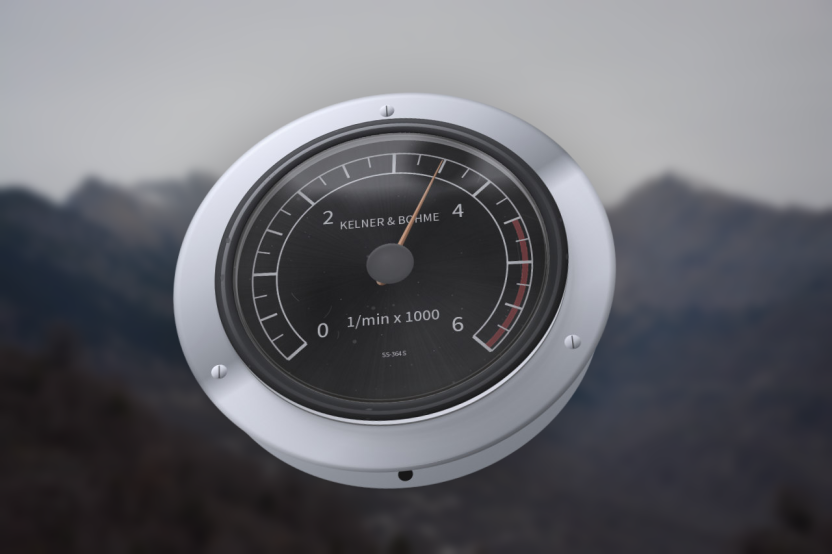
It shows rpm 3500
